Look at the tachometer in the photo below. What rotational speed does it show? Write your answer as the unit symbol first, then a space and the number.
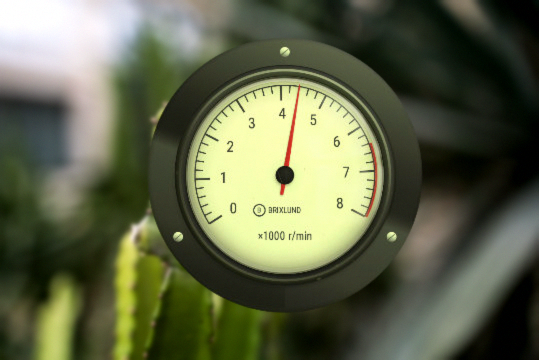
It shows rpm 4400
